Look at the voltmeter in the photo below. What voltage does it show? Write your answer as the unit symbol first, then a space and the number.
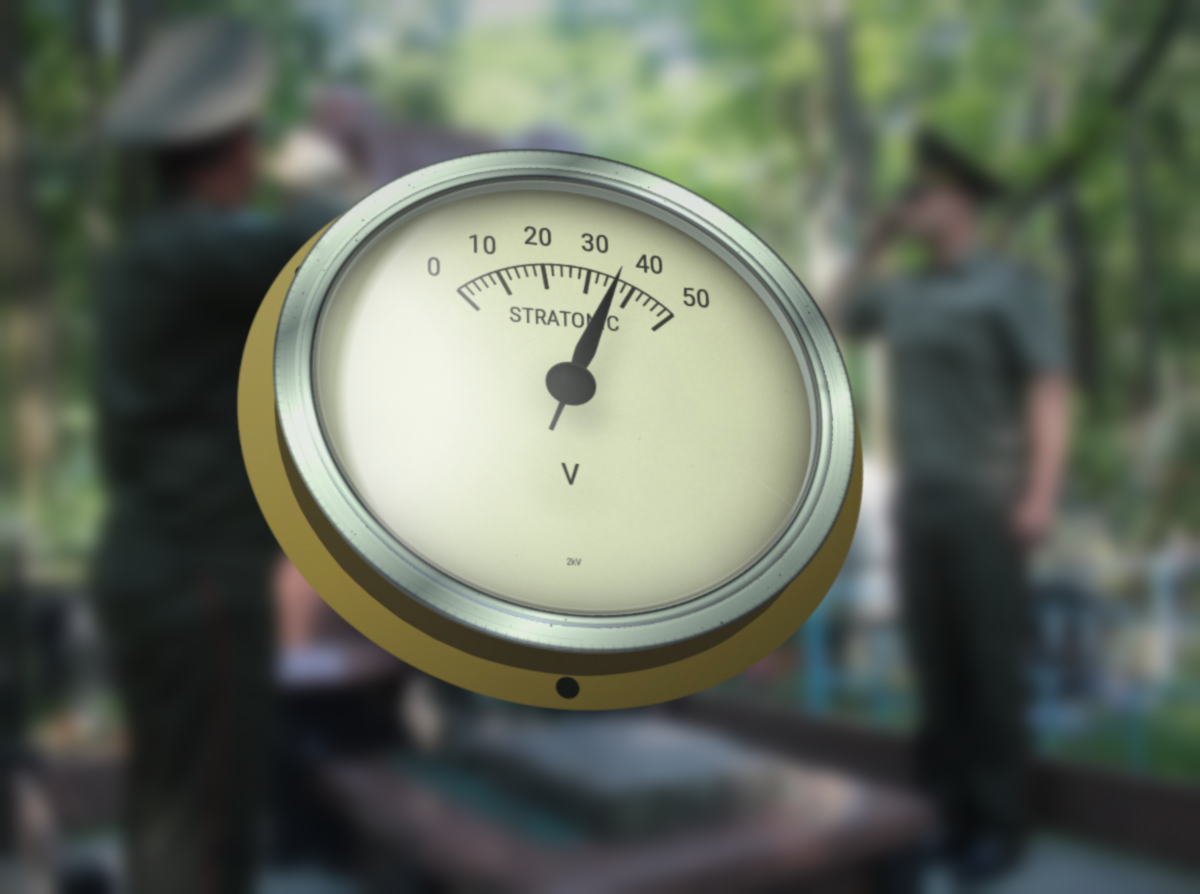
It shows V 36
